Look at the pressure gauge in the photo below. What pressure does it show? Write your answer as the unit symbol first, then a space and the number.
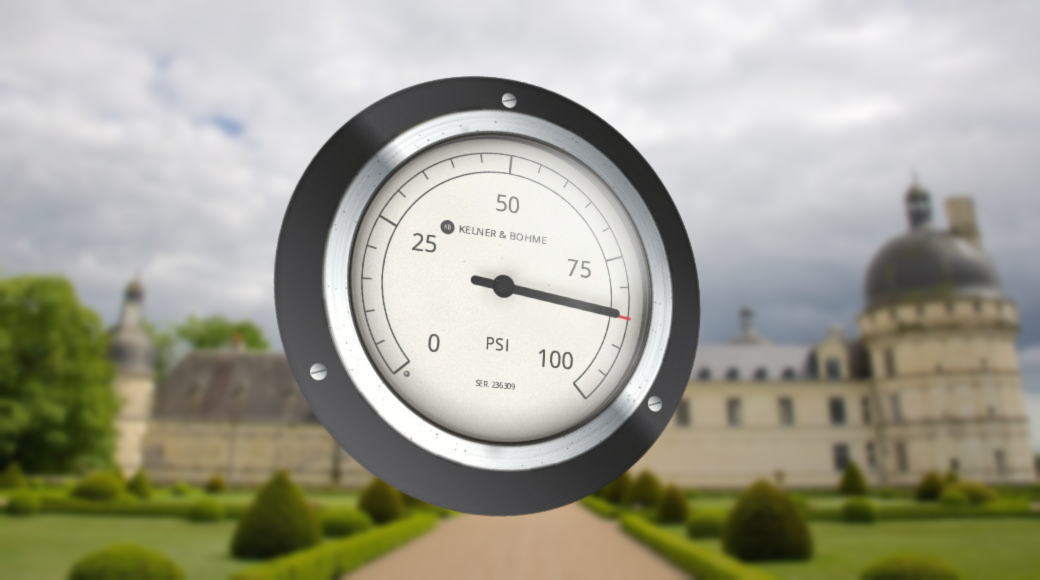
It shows psi 85
